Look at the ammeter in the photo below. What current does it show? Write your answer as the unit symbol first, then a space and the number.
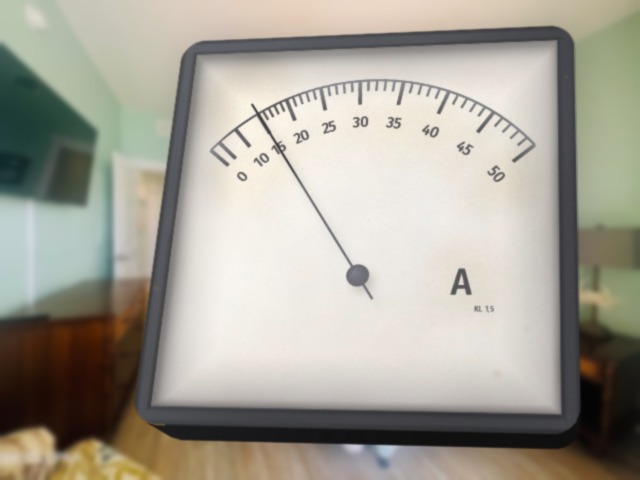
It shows A 15
